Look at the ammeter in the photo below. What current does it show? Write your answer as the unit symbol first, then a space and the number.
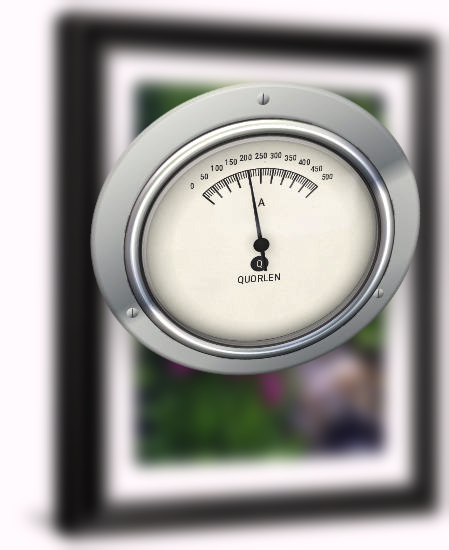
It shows A 200
